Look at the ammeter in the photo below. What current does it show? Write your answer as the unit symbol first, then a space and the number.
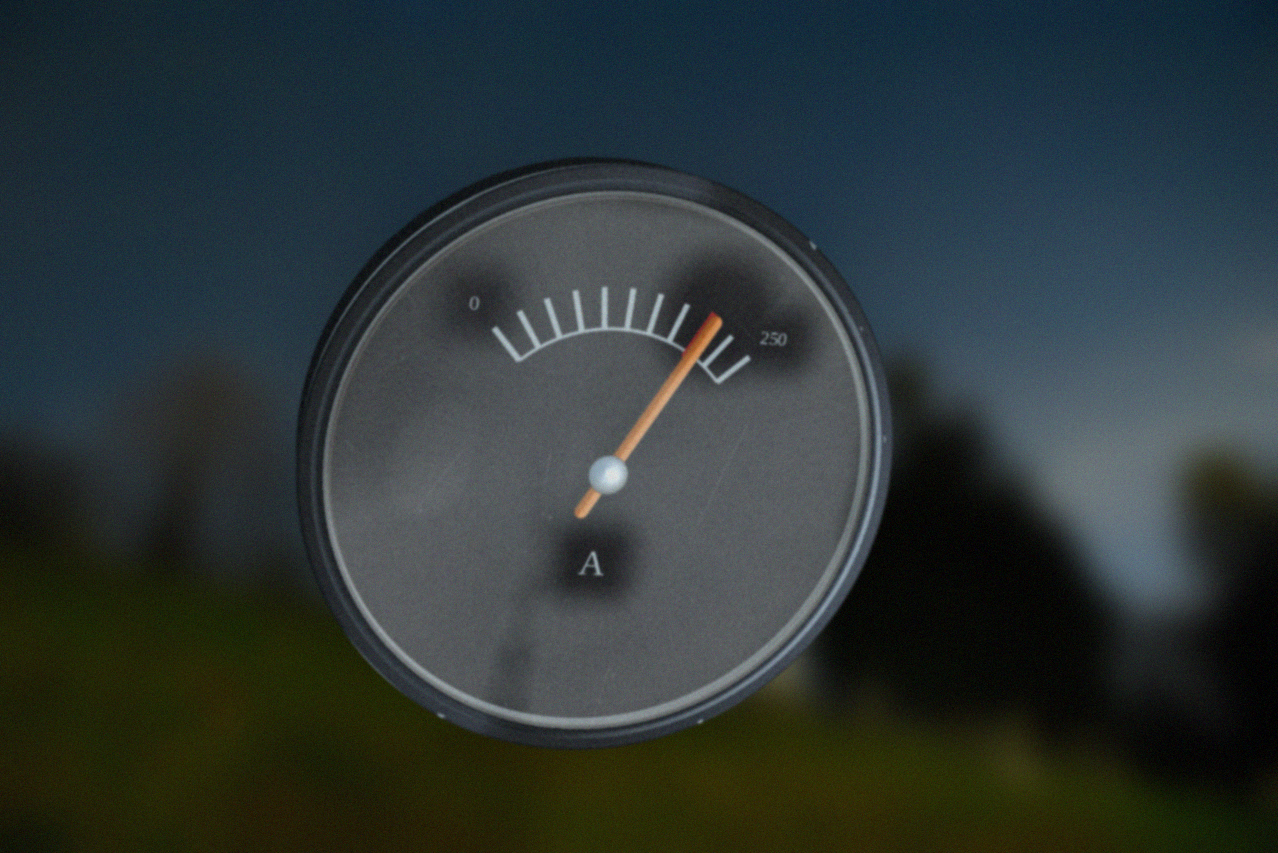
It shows A 200
